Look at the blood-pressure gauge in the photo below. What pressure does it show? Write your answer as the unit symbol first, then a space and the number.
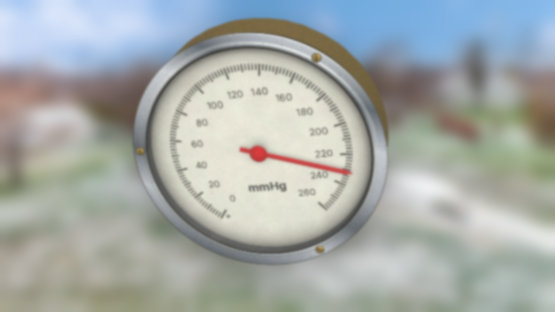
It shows mmHg 230
